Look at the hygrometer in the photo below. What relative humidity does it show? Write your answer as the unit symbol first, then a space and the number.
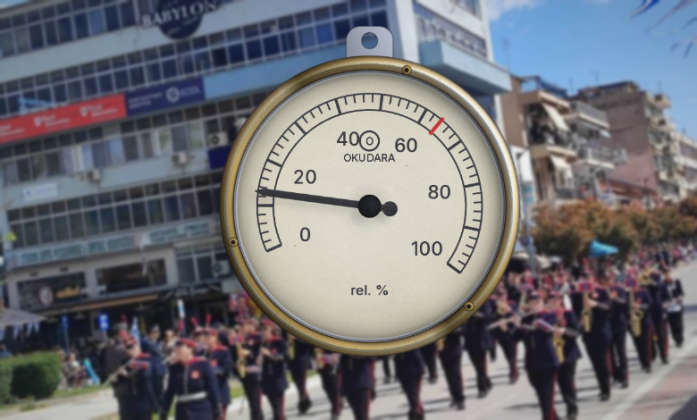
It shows % 13
